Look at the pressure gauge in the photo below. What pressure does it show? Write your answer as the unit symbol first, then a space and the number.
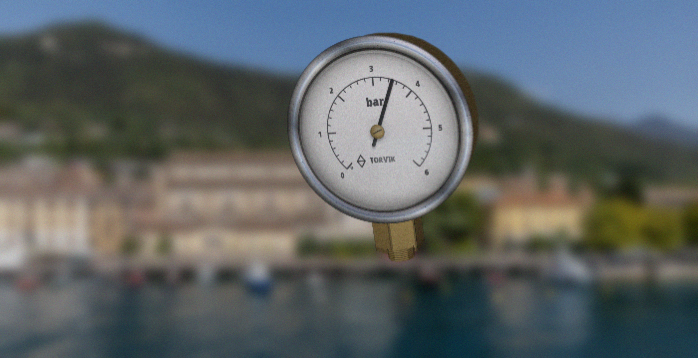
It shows bar 3.5
